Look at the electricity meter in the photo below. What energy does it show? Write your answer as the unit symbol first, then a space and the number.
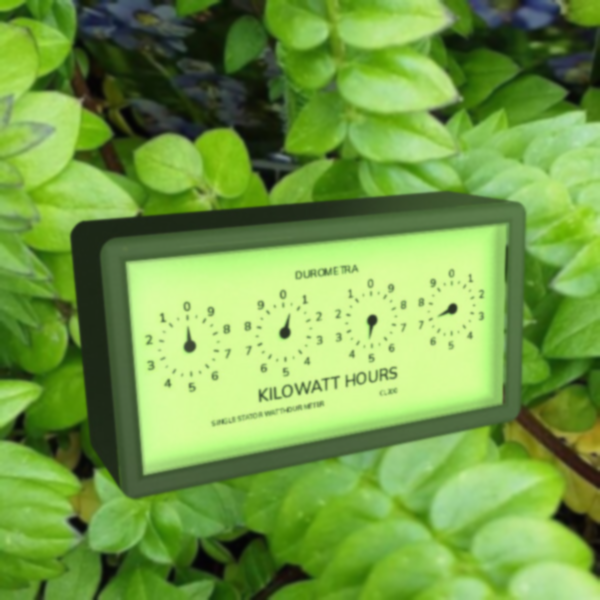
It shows kWh 47
